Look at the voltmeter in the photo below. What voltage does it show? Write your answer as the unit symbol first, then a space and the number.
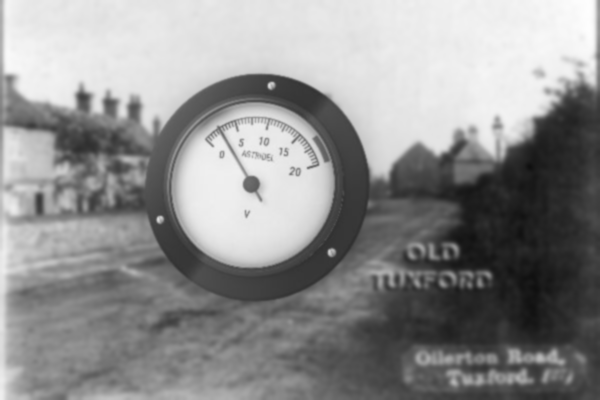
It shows V 2.5
